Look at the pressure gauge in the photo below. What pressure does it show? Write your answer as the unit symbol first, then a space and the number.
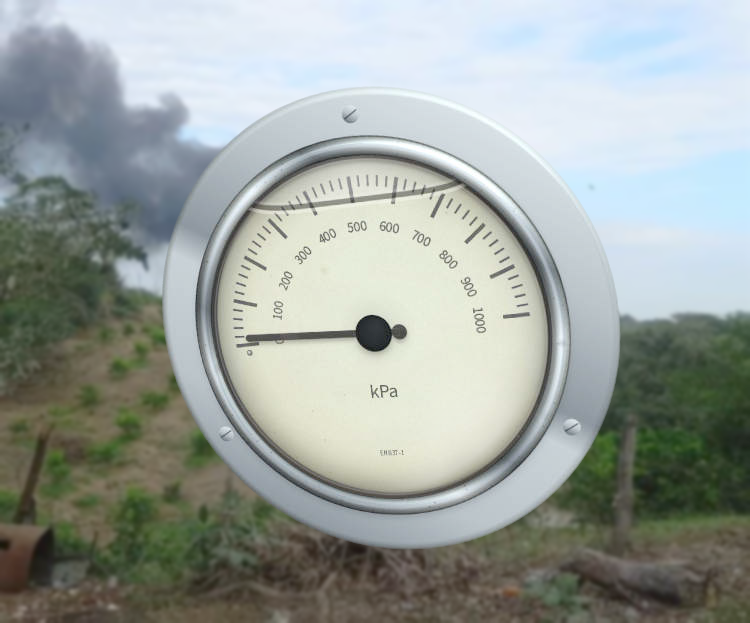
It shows kPa 20
